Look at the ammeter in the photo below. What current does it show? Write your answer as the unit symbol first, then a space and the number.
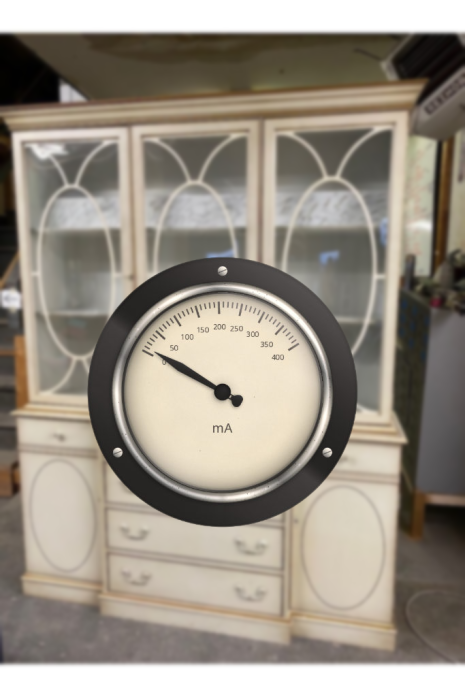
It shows mA 10
